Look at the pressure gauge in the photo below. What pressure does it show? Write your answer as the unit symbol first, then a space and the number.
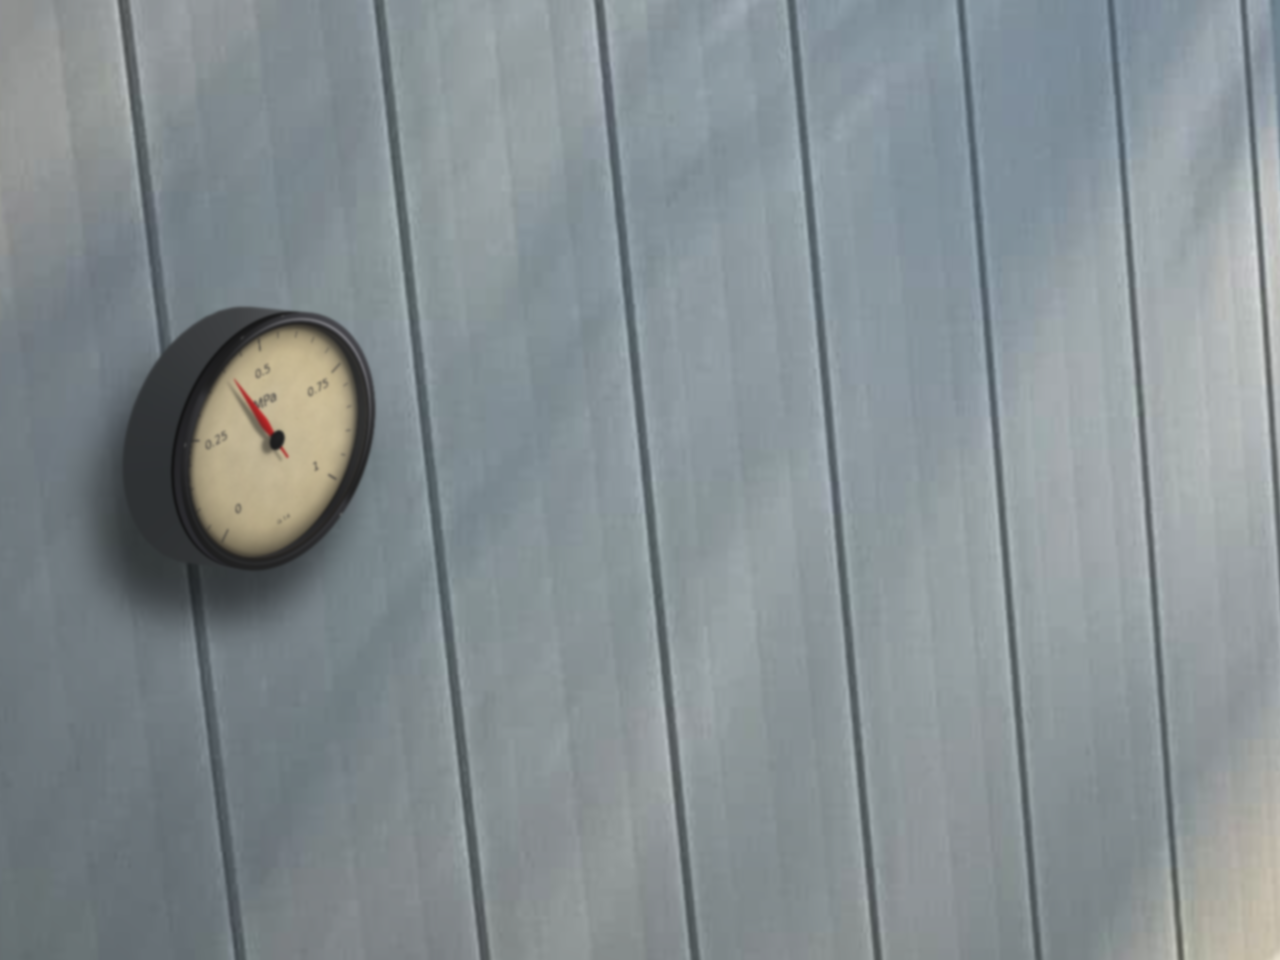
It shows MPa 0.4
